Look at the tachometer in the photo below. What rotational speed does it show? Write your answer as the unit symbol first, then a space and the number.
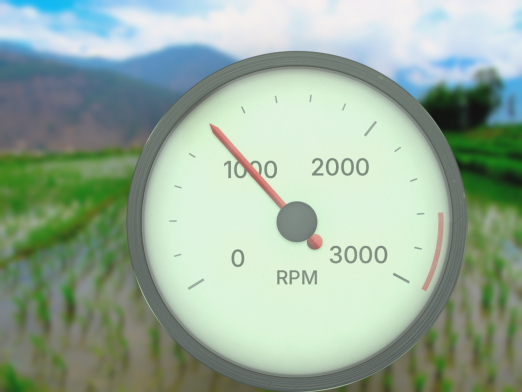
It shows rpm 1000
